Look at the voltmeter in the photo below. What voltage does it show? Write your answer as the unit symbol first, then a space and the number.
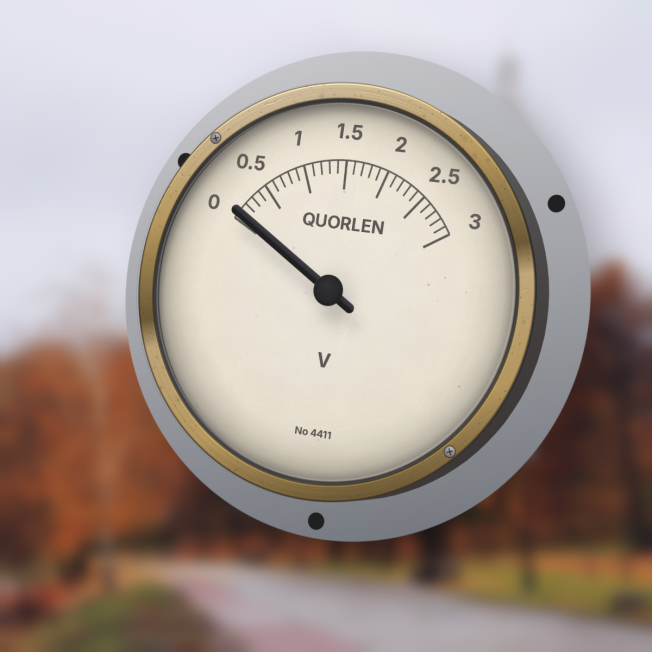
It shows V 0.1
